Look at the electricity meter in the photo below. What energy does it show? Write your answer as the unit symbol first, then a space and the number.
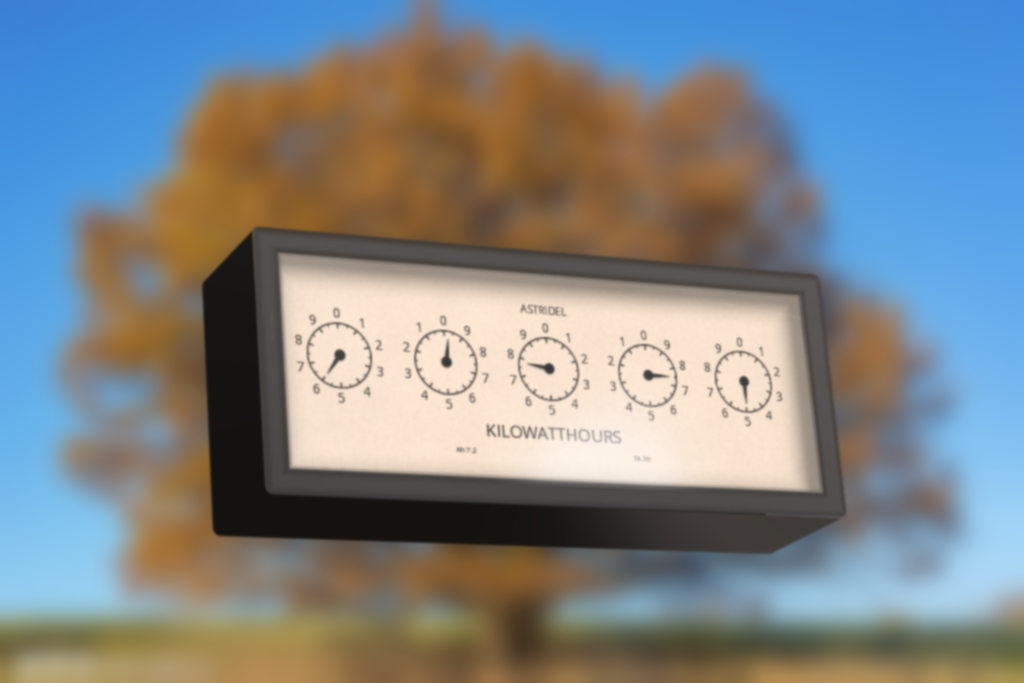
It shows kWh 59775
